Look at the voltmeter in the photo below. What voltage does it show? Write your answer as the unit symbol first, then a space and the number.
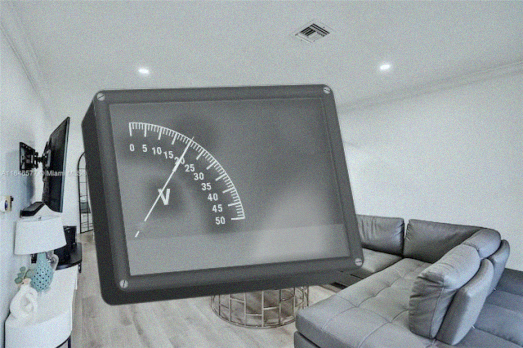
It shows V 20
